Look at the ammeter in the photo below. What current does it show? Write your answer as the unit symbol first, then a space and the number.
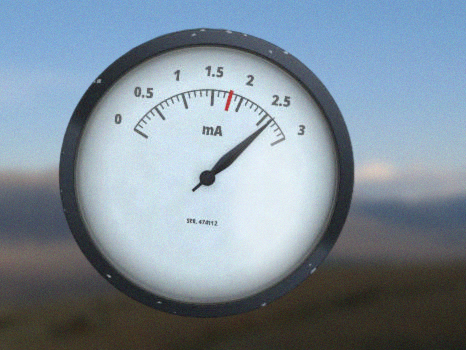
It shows mA 2.6
